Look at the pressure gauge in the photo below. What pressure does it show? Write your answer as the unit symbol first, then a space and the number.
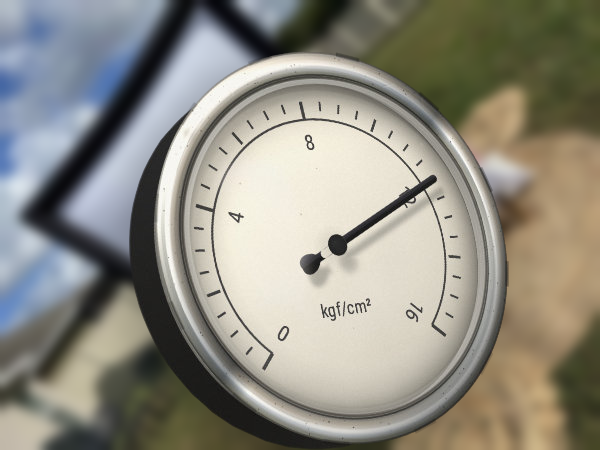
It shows kg/cm² 12
